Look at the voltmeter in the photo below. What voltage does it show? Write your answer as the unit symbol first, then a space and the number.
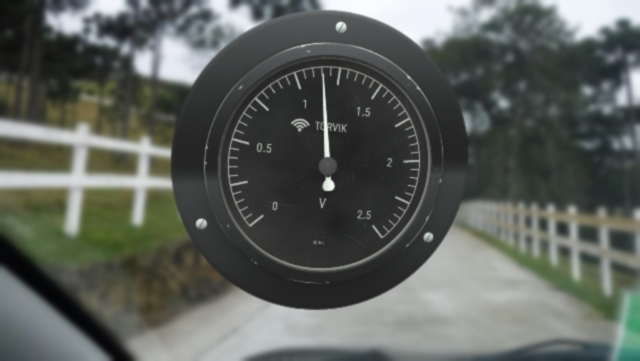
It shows V 1.15
